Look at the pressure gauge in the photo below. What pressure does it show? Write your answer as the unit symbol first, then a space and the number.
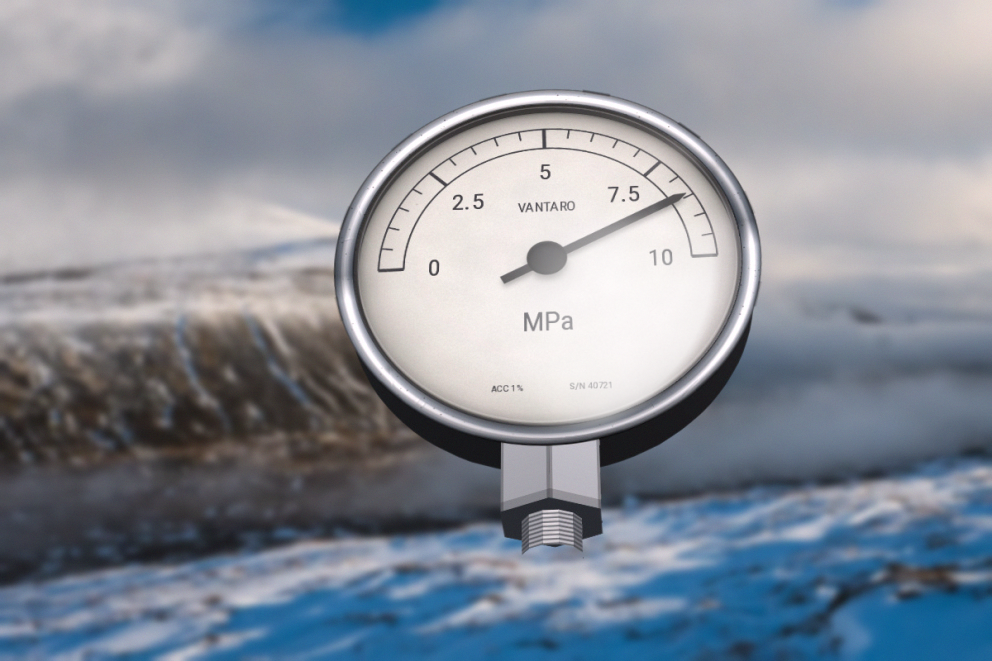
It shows MPa 8.5
